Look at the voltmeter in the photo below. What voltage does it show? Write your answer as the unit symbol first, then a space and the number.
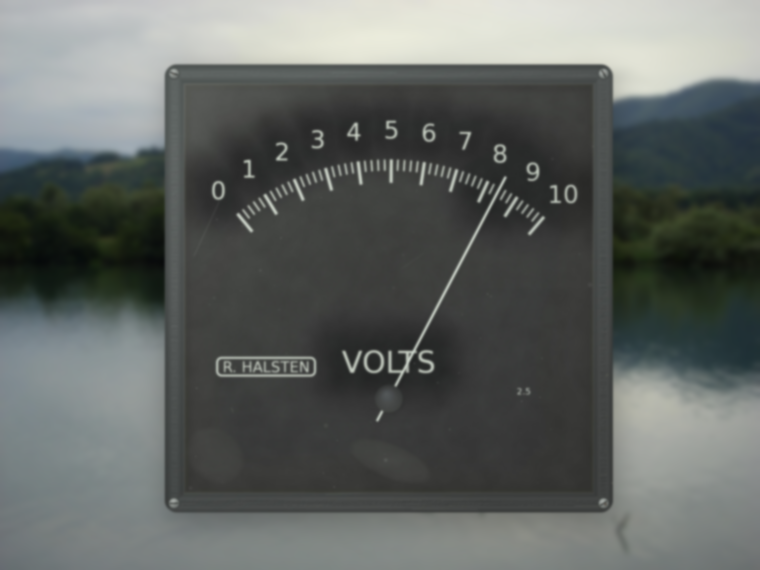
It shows V 8.4
